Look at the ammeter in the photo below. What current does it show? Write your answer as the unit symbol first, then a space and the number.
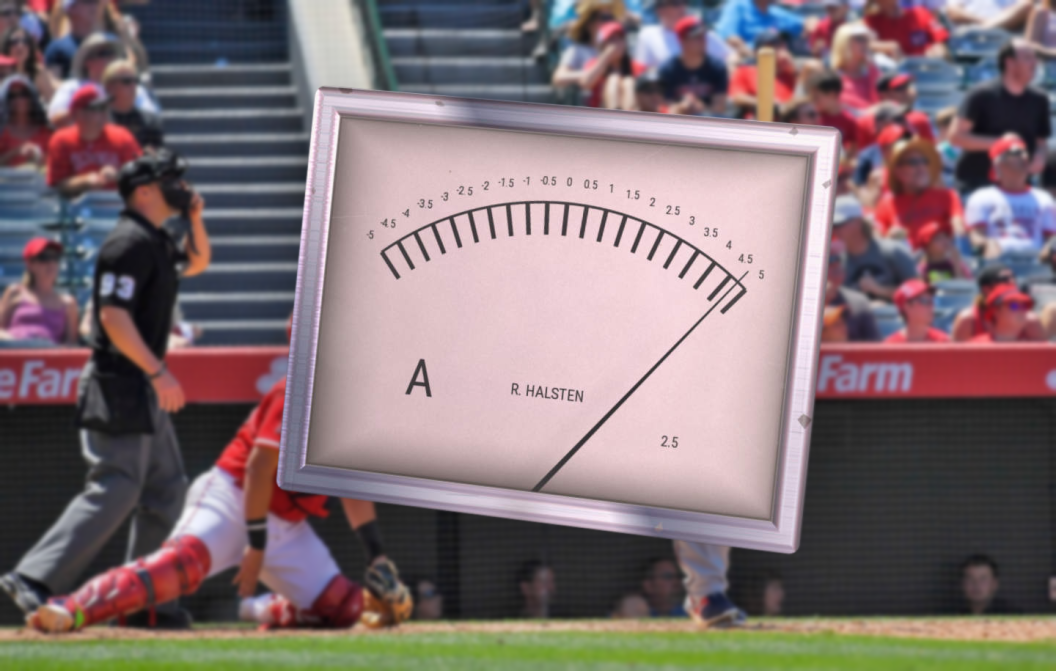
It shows A 4.75
